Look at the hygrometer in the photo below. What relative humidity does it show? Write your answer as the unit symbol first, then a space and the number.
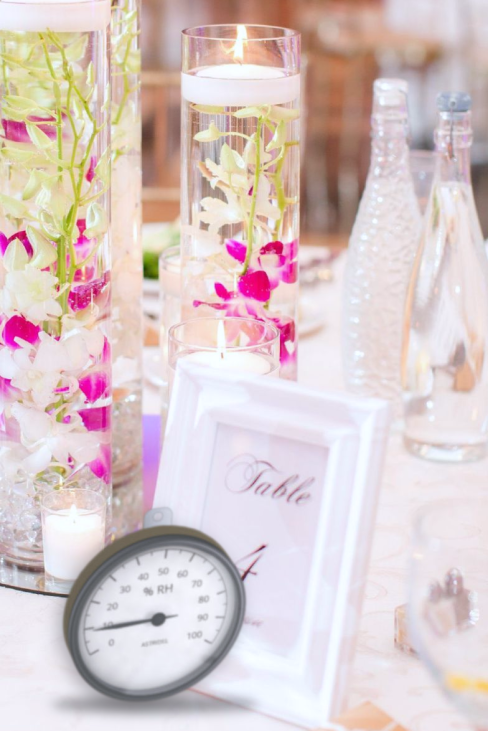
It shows % 10
